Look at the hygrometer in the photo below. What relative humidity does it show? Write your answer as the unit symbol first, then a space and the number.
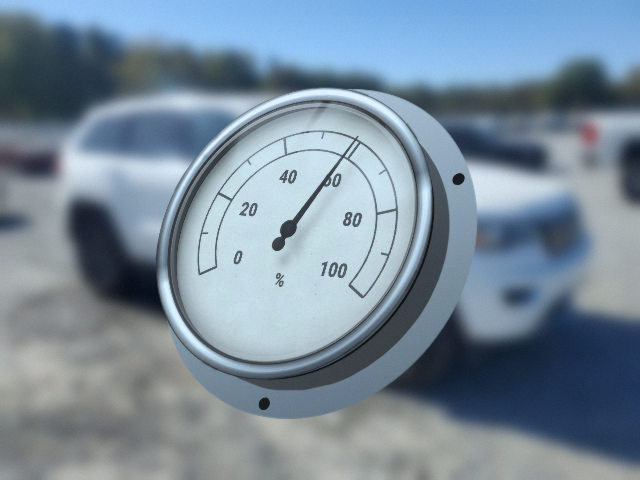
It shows % 60
